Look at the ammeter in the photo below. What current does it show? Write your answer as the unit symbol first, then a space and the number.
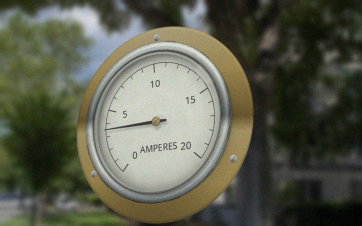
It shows A 3.5
